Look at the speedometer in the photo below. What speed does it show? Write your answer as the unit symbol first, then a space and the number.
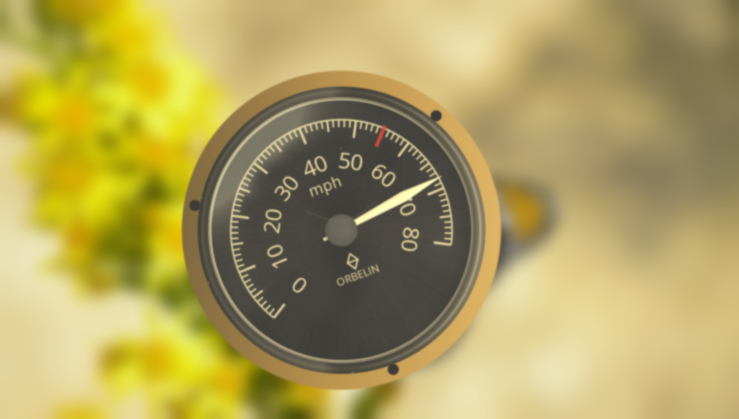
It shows mph 68
